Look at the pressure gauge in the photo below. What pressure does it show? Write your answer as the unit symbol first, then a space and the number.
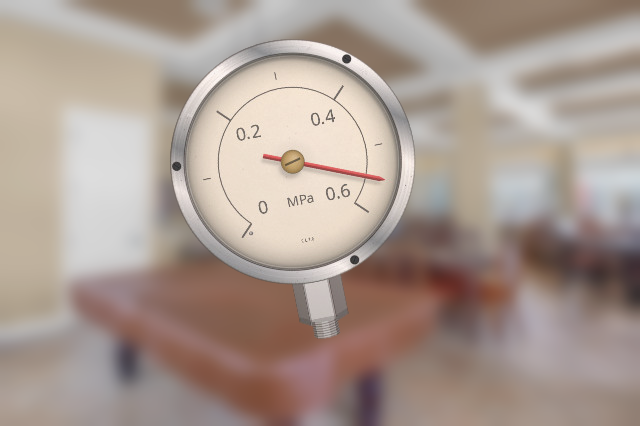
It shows MPa 0.55
